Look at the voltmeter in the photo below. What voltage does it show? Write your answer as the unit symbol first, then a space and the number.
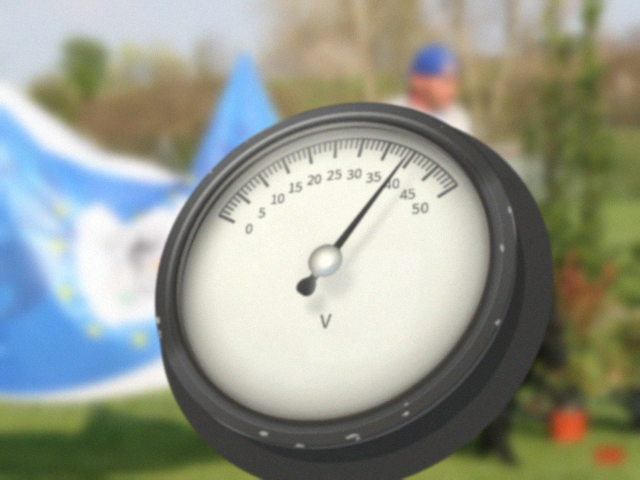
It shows V 40
